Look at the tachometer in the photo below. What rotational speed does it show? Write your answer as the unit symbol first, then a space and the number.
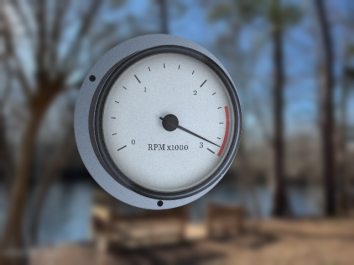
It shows rpm 2900
